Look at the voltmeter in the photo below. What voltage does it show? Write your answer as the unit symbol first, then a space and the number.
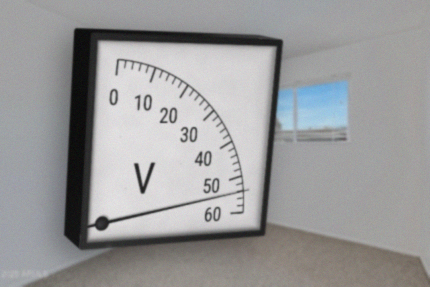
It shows V 54
